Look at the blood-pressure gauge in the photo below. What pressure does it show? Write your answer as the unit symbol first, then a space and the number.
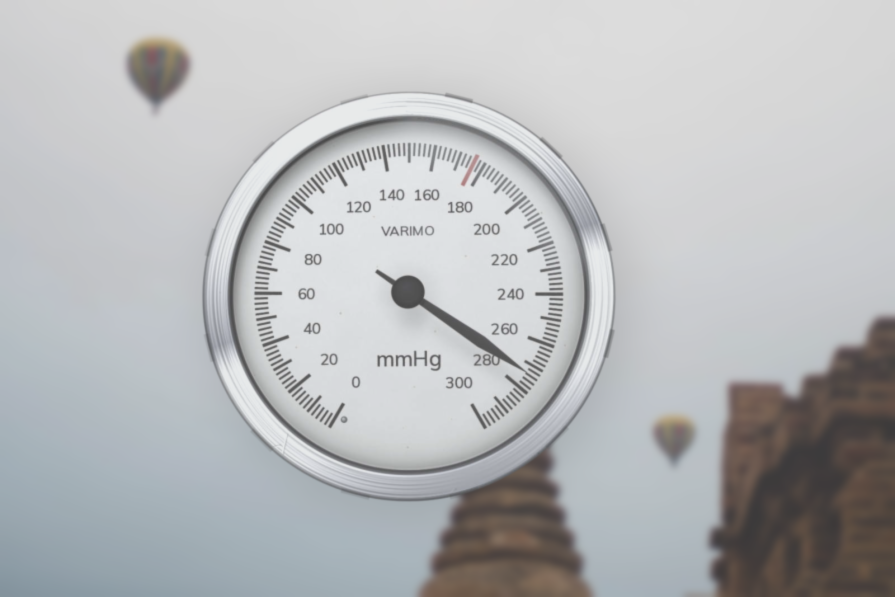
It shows mmHg 274
